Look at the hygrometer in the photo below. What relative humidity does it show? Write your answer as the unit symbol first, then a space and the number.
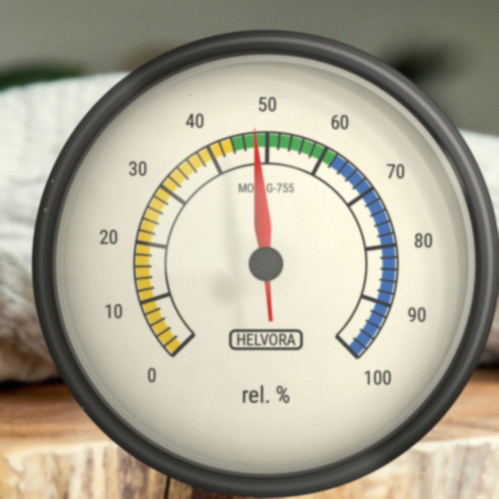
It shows % 48
